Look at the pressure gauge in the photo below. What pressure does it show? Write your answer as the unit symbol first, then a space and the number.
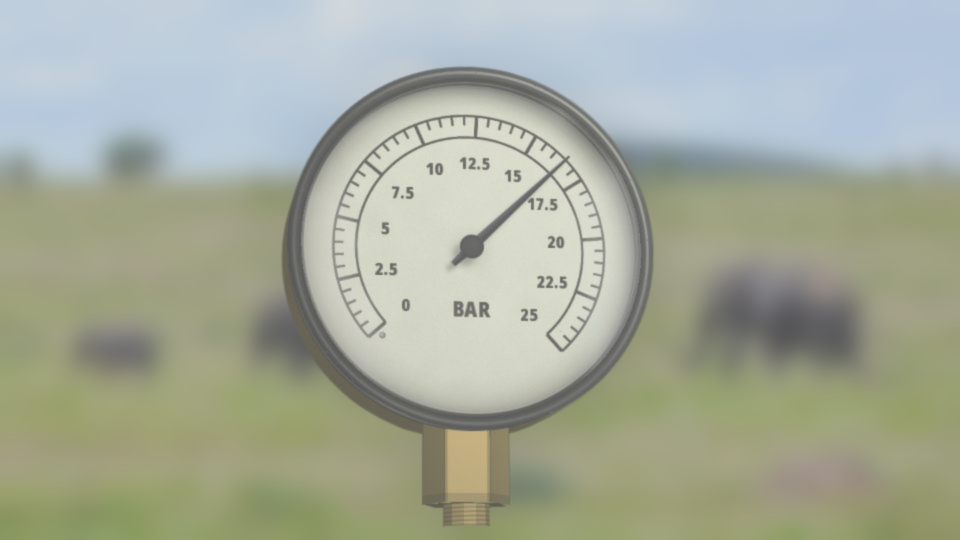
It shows bar 16.5
